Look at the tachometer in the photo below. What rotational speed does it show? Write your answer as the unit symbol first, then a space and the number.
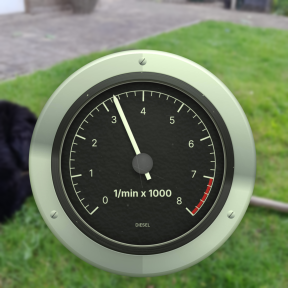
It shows rpm 3300
